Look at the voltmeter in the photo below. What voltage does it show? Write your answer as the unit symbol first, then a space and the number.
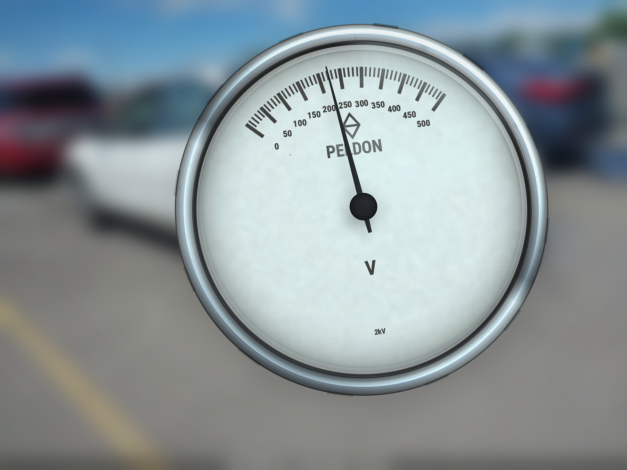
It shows V 220
